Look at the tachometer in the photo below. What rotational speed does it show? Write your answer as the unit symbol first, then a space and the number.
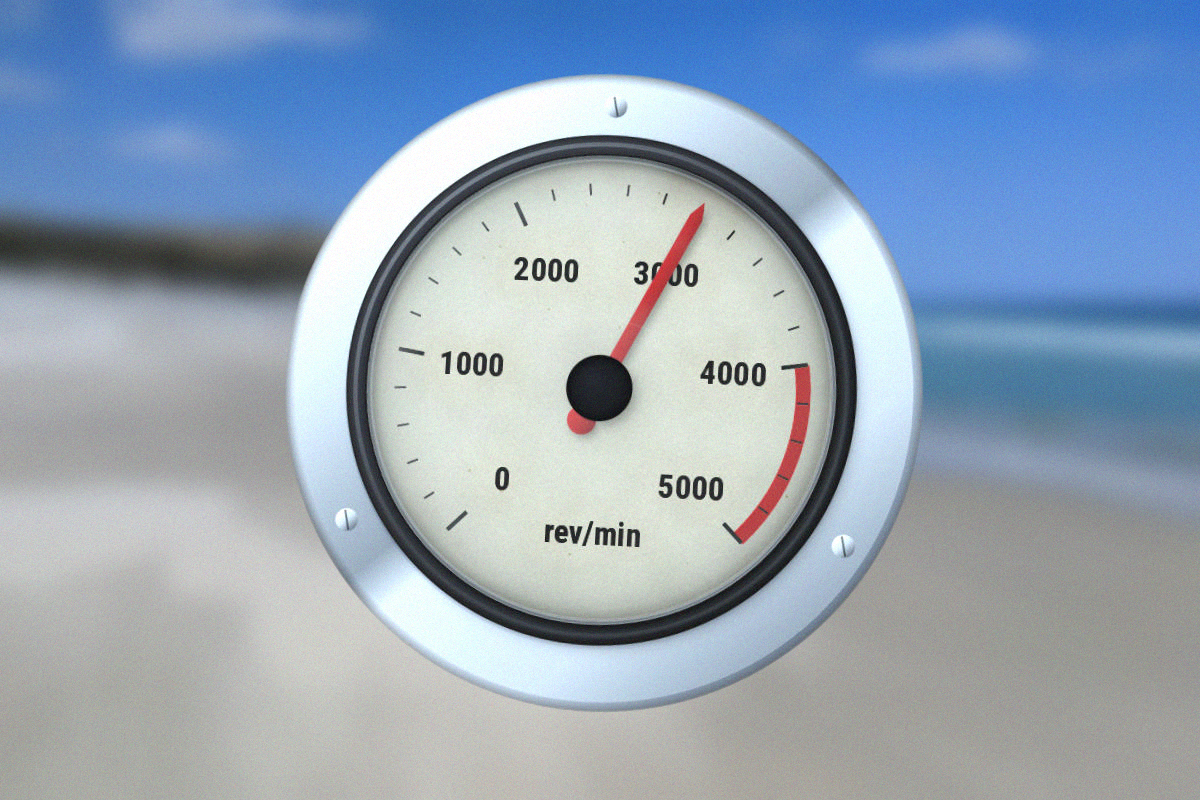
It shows rpm 3000
